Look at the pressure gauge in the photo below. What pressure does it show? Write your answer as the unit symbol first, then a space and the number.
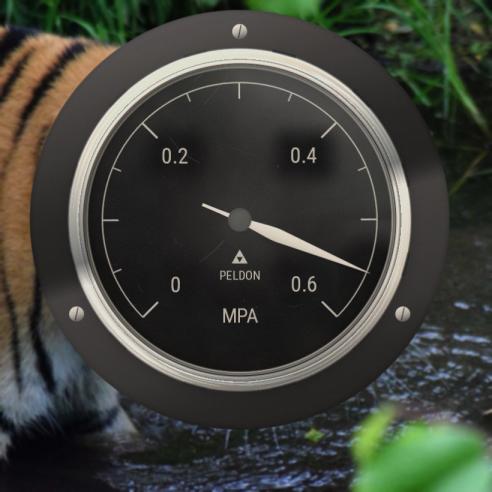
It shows MPa 0.55
